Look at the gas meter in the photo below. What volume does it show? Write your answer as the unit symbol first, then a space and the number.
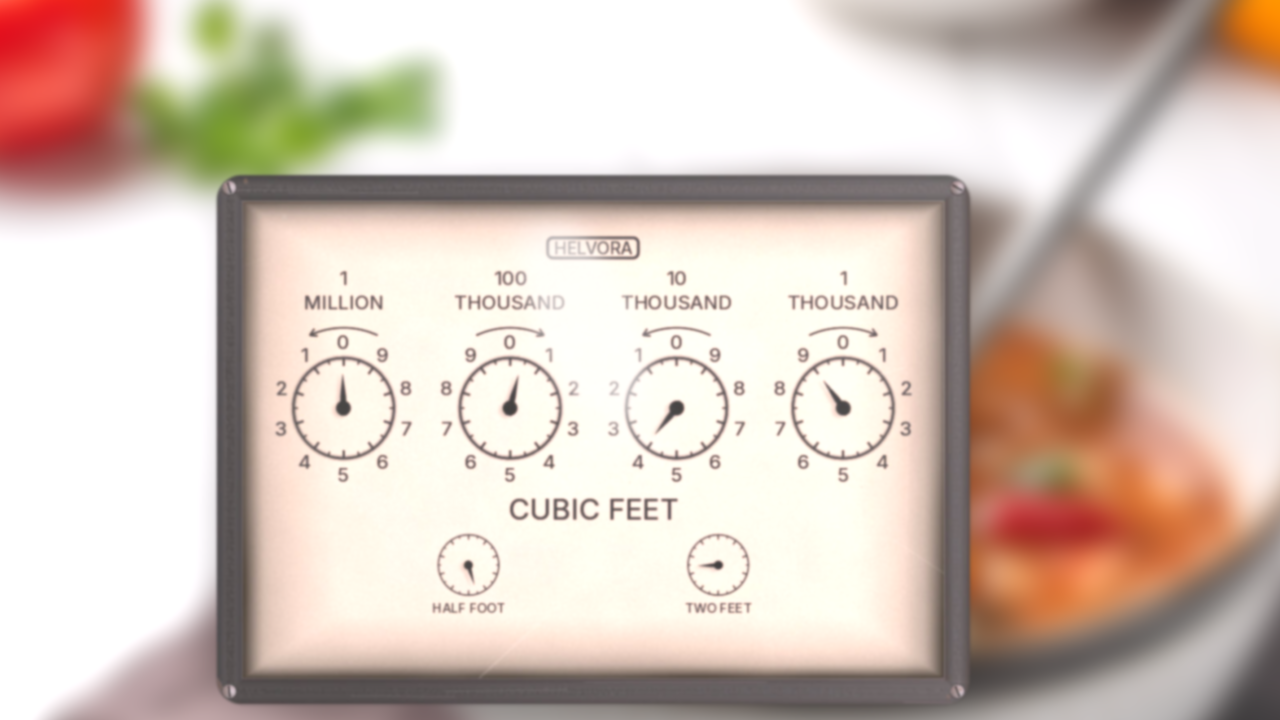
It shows ft³ 3900
